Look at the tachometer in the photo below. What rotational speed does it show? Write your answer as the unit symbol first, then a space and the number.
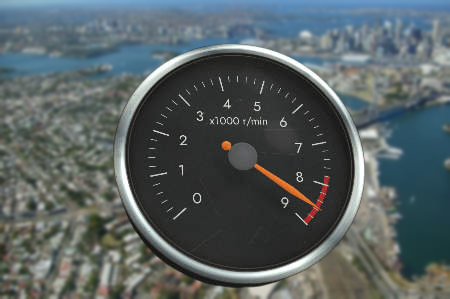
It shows rpm 8600
